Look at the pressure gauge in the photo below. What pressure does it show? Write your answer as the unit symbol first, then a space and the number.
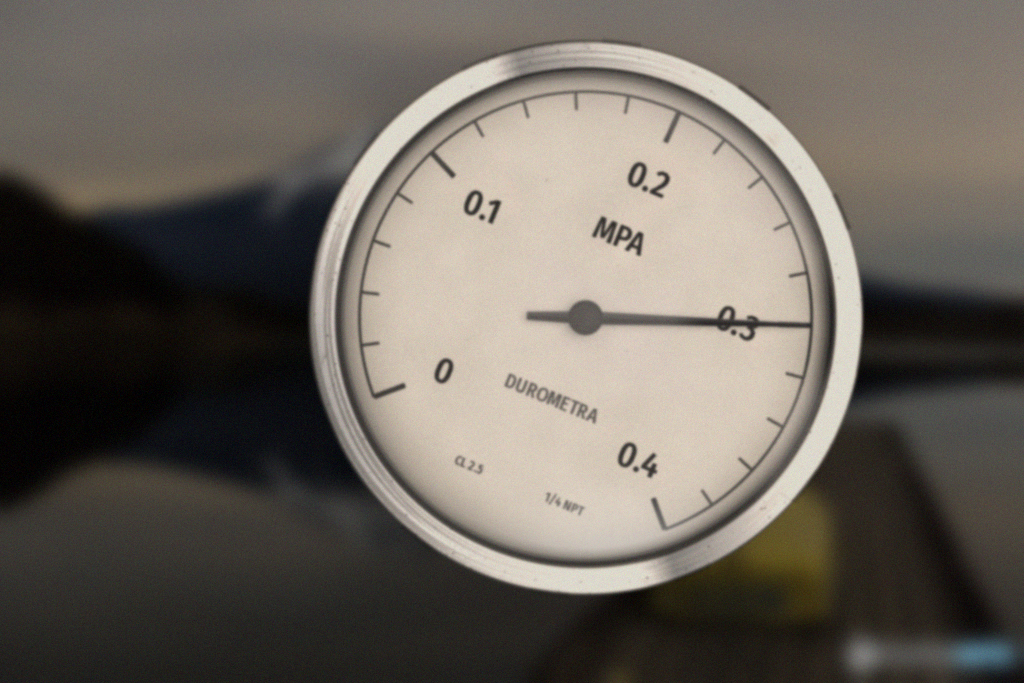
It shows MPa 0.3
